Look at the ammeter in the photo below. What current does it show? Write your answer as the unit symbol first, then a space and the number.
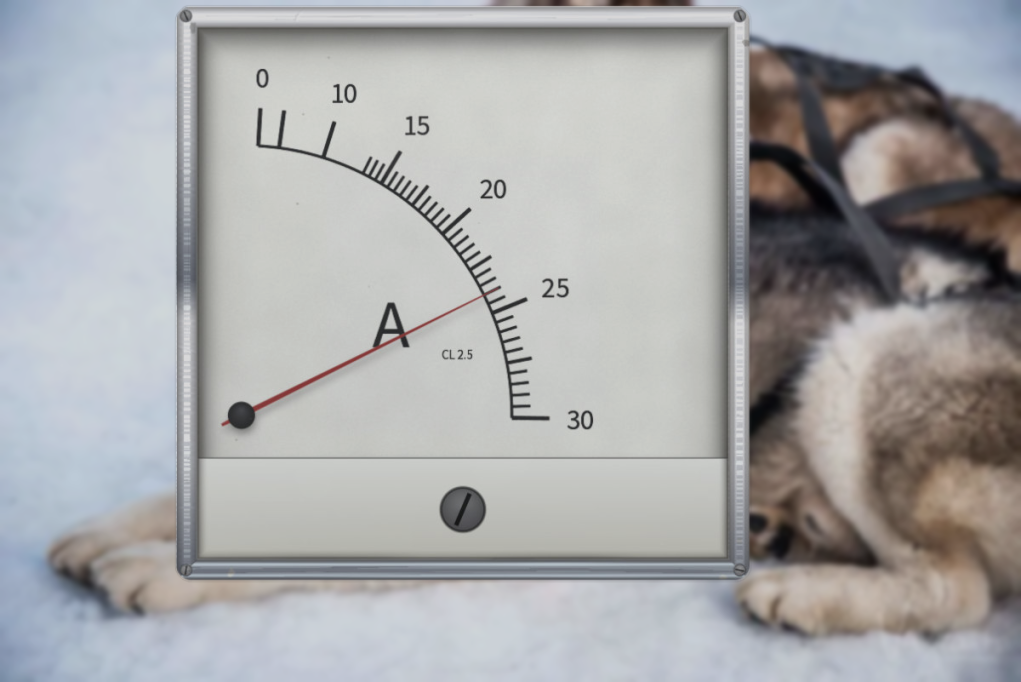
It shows A 24
